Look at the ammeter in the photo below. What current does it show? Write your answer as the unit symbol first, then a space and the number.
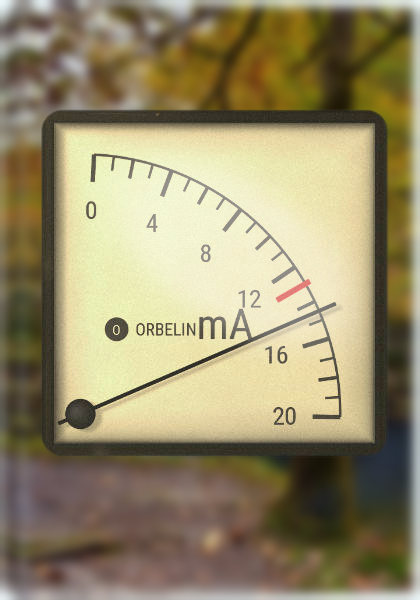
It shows mA 14.5
